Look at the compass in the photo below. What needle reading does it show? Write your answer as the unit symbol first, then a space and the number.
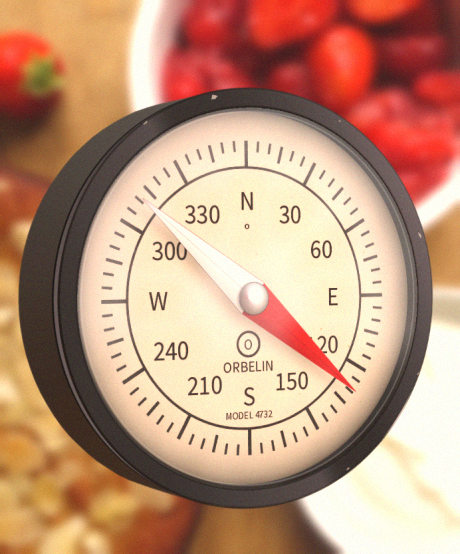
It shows ° 130
